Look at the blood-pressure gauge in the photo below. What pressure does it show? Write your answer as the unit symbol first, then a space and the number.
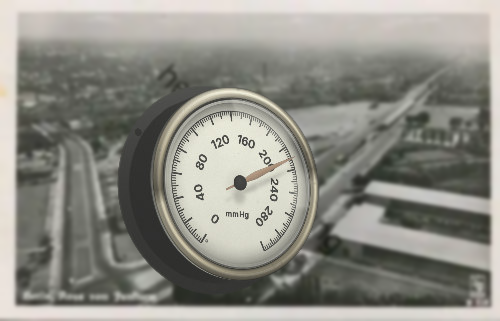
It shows mmHg 210
